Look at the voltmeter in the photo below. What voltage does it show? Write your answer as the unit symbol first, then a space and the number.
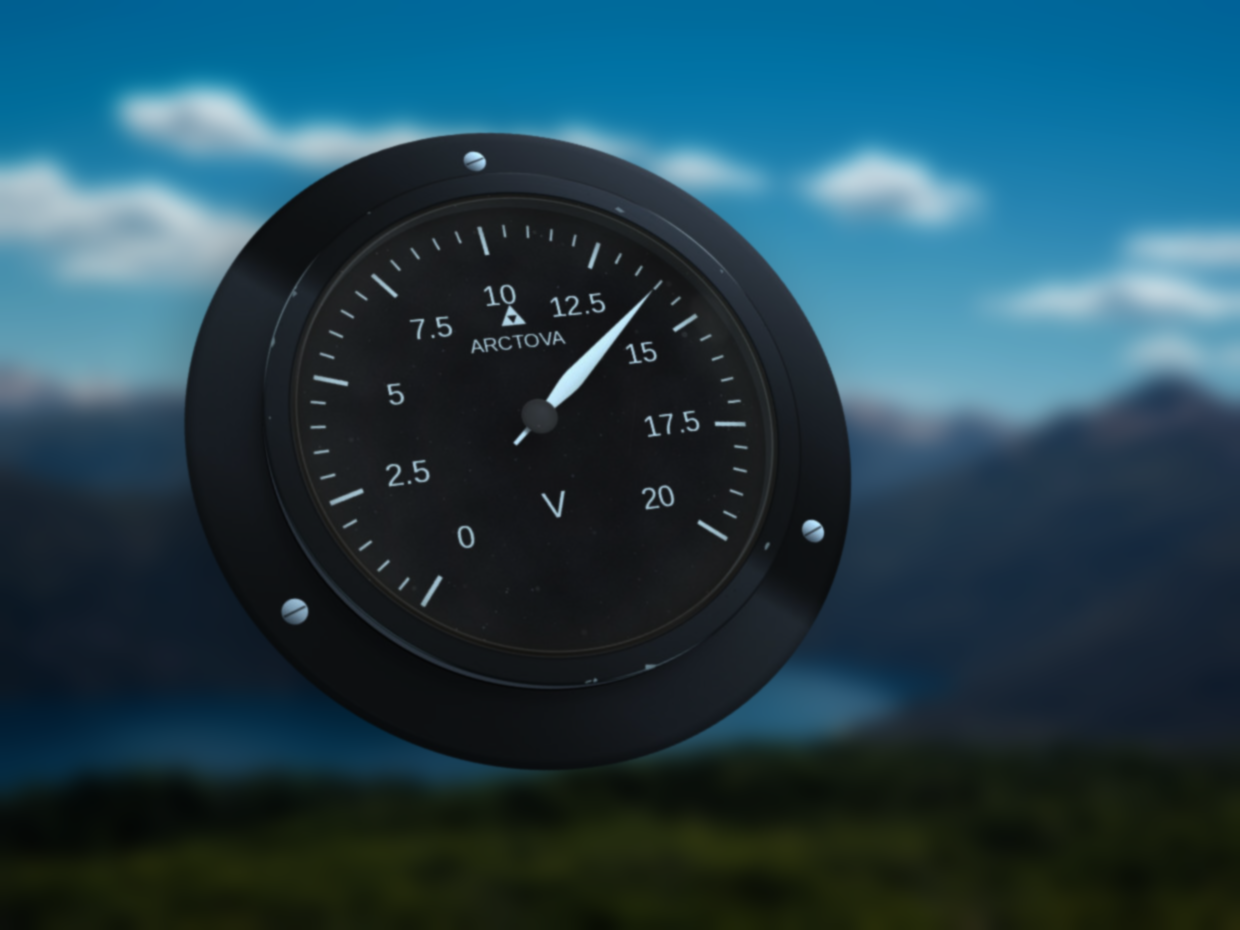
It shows V 14
